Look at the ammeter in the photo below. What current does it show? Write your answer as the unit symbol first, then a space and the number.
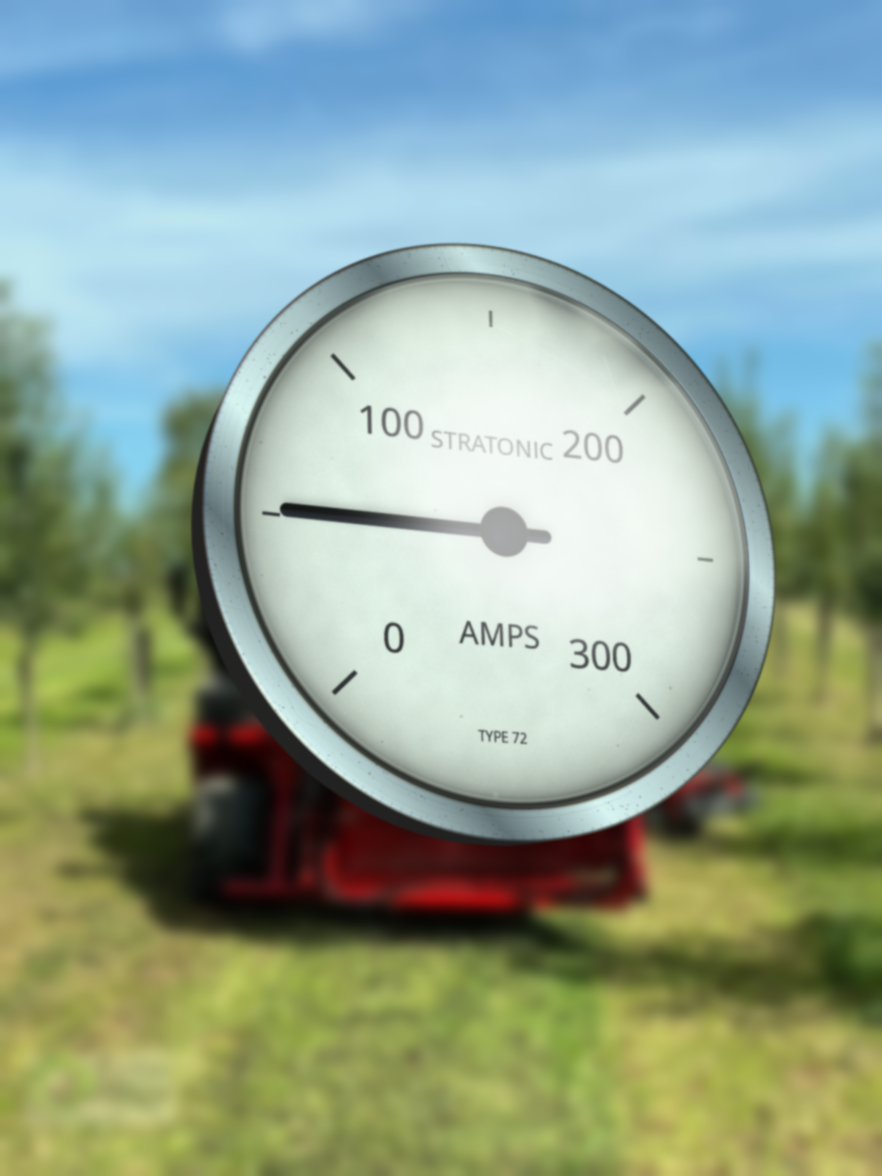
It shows A 50
